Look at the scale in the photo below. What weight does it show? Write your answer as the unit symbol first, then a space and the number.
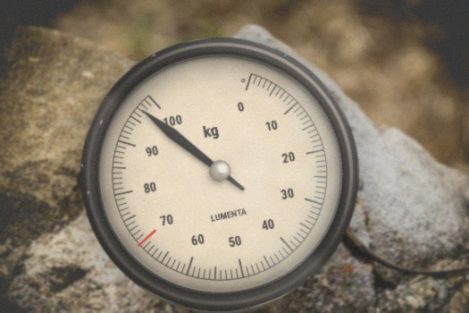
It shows kg 97
